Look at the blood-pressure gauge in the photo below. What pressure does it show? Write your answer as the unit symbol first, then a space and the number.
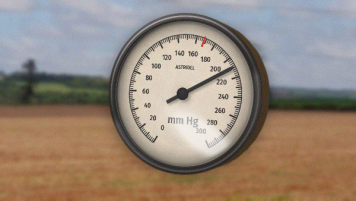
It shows mmHg 210
